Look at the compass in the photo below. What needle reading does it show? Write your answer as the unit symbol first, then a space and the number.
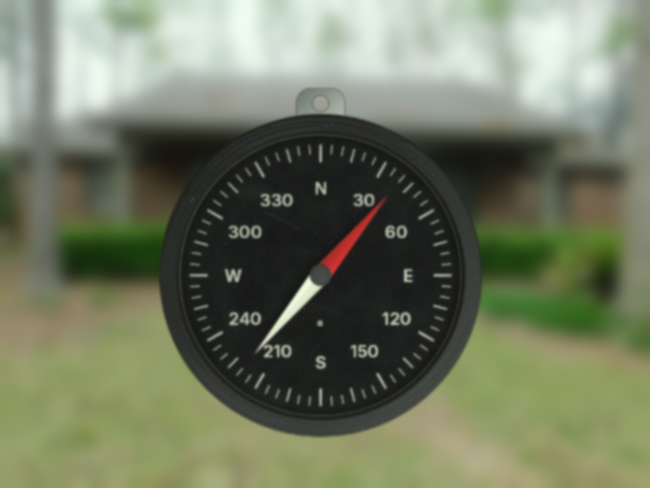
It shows ° 40
